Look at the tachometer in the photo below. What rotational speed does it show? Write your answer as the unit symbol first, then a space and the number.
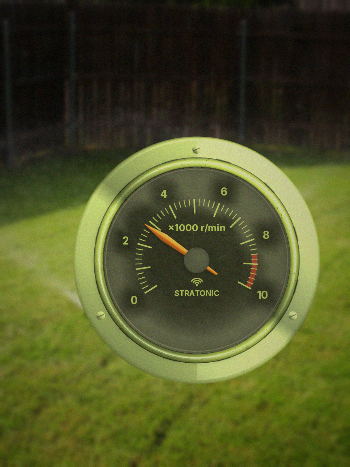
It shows rpm 2800
